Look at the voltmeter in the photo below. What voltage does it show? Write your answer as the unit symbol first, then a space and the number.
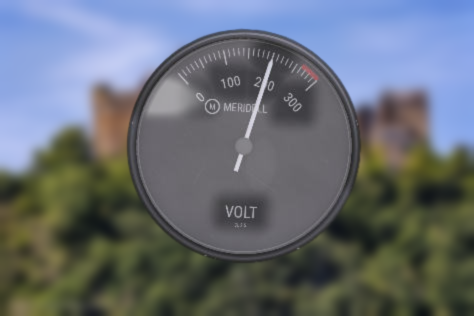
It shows V 200
